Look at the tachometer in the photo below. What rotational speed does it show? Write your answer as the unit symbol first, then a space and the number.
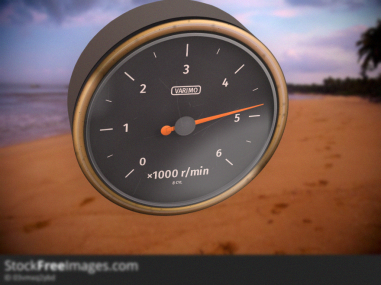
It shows rpm 4750
